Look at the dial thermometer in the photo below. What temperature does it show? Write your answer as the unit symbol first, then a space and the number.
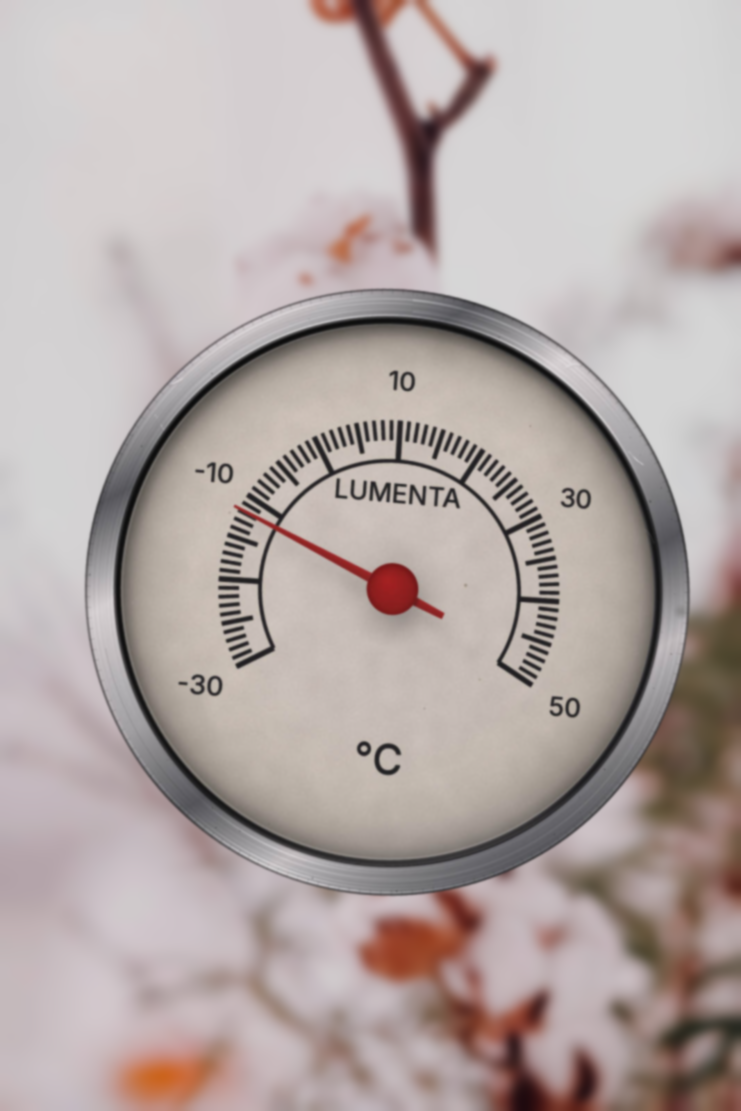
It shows °C -12
